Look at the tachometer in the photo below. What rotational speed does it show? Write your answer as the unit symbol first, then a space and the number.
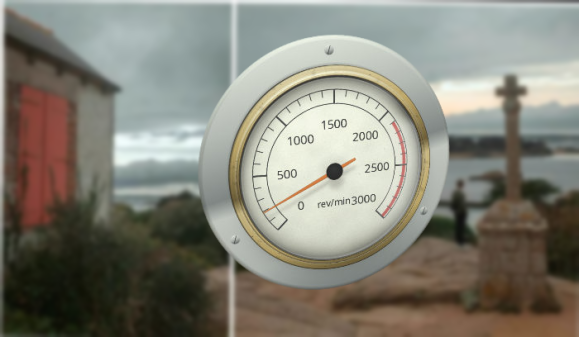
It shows rpm 200
